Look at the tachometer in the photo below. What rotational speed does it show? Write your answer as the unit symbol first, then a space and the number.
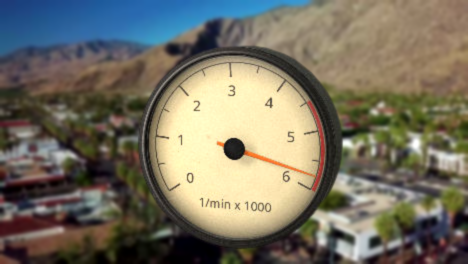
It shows rpm 5750
